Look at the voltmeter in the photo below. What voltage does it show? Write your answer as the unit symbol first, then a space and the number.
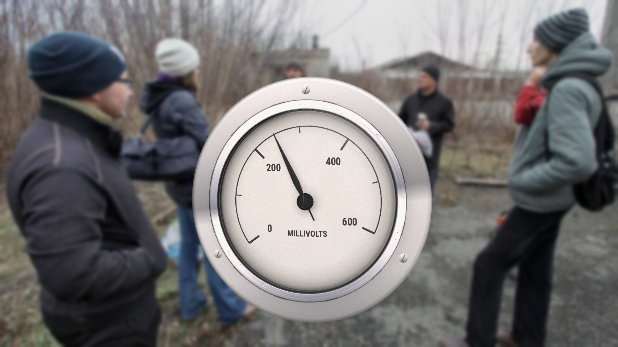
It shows mV 250
